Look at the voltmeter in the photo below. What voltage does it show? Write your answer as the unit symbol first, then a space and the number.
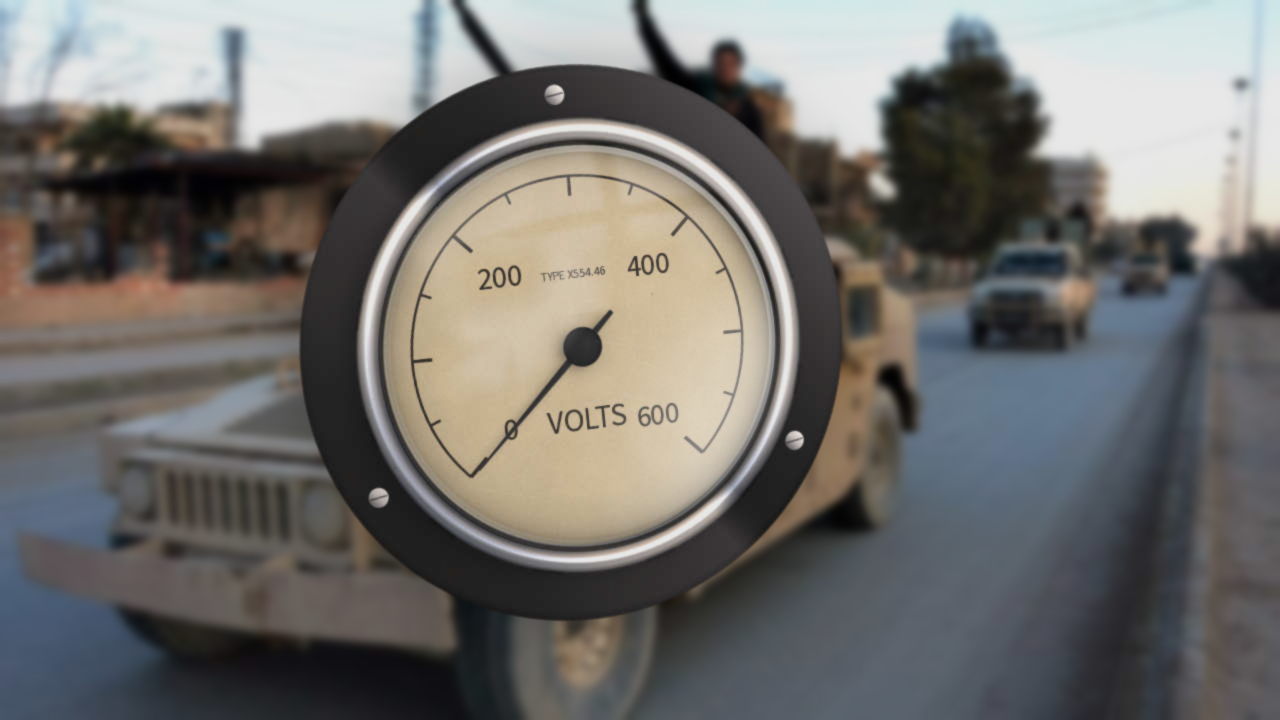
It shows V 0
